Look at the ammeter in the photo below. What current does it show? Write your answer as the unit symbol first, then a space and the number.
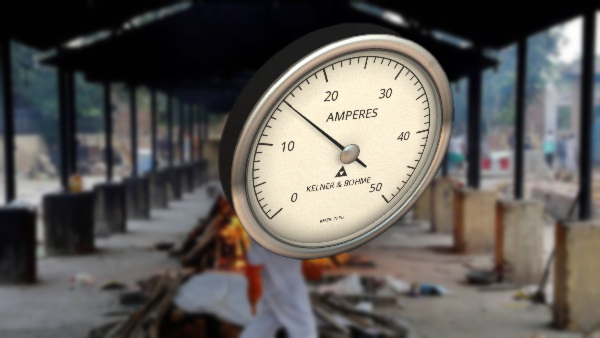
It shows A 15
